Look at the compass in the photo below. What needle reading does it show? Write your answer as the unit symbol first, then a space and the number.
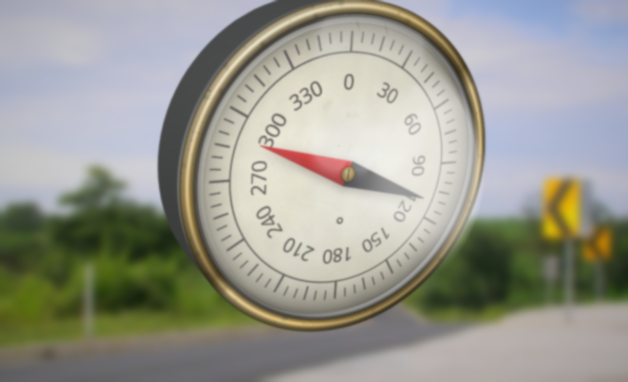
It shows ° 290
